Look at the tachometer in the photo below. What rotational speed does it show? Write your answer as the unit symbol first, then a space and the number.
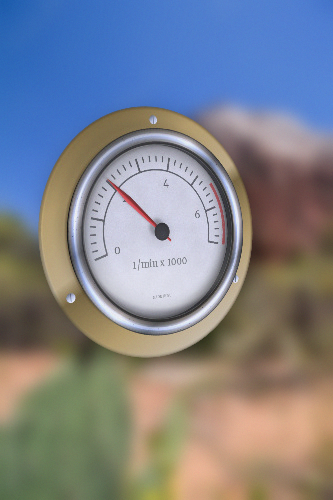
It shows rpm 2000
